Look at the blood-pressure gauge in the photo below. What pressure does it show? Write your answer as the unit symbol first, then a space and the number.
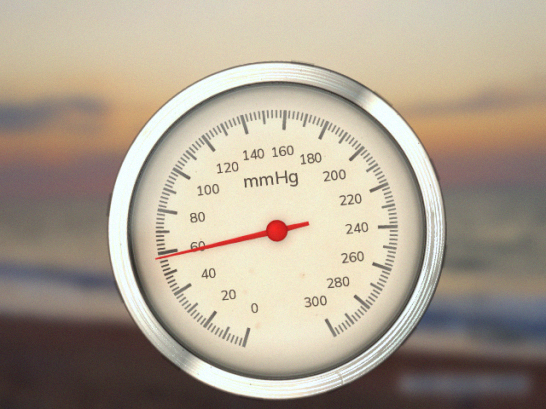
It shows mmHg 58
